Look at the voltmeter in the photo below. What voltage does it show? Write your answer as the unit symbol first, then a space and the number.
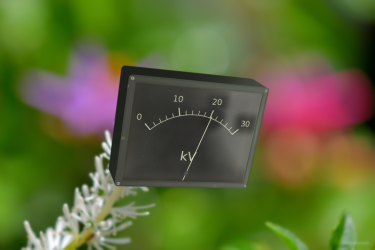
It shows kV 20
